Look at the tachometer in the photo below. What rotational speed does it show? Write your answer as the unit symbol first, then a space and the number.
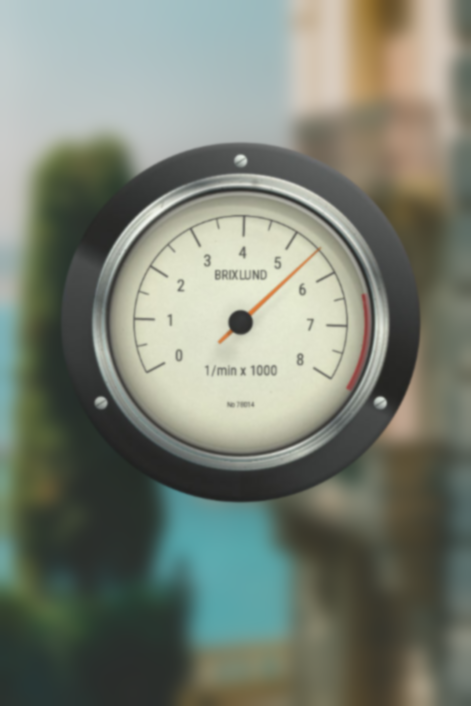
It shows rpm 5500
